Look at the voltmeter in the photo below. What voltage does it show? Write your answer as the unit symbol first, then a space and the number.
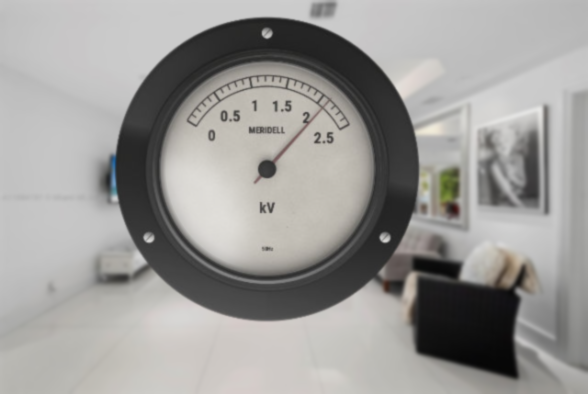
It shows kV 2.1
